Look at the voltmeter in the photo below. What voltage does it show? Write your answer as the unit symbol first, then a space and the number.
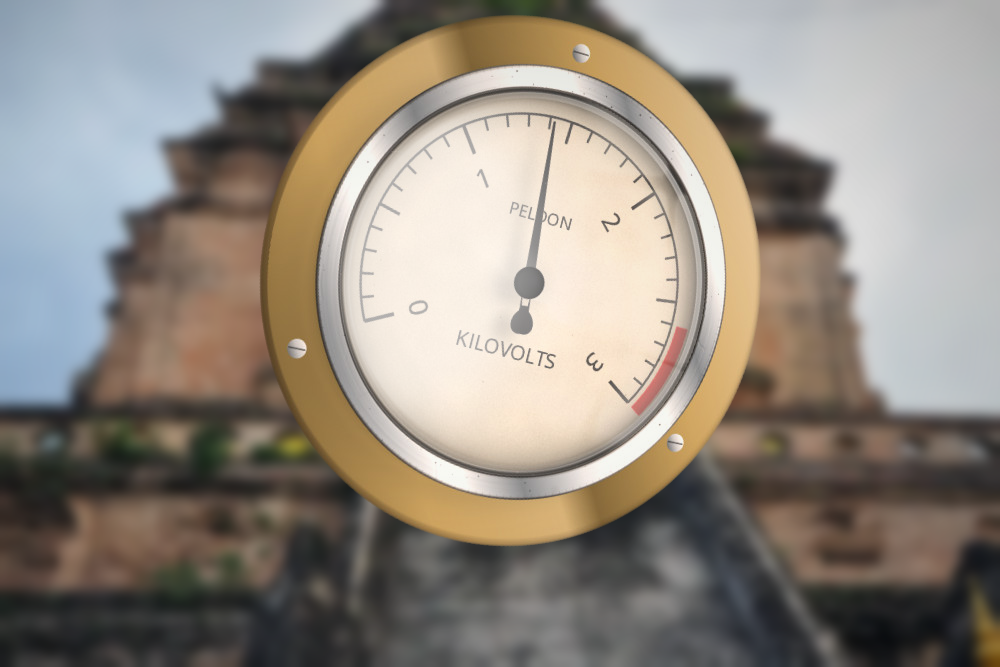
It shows kV 1.4
